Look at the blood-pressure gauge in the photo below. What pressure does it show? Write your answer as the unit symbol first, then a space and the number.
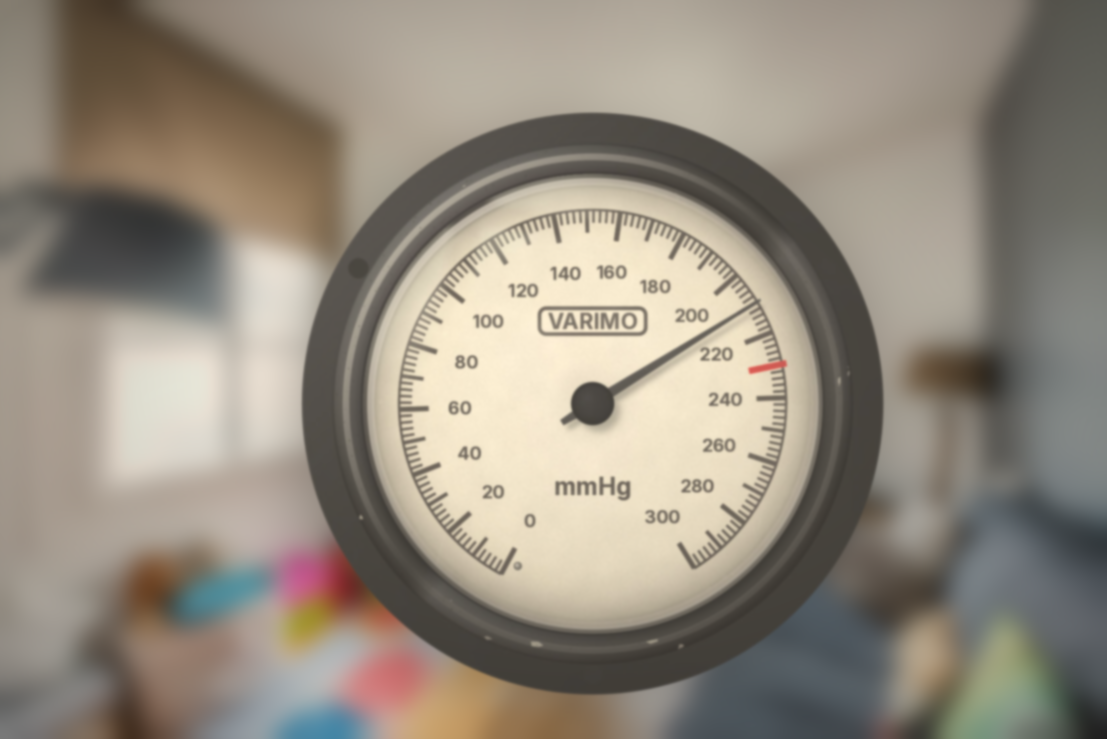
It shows mmHg 210
